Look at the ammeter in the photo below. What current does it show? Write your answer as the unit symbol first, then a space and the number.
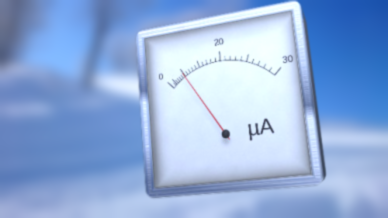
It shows µA 10
